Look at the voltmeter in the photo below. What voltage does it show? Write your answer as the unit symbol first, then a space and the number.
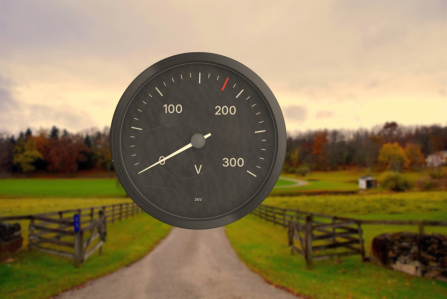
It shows V 0
